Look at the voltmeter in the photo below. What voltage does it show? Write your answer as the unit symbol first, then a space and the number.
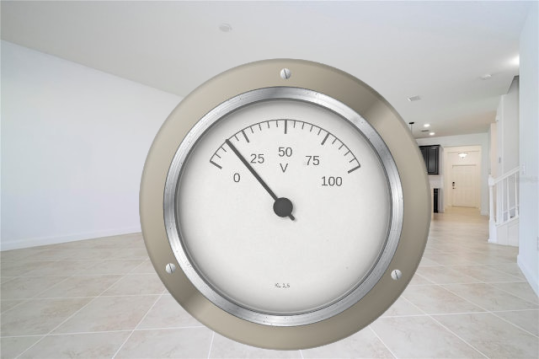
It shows V 15
